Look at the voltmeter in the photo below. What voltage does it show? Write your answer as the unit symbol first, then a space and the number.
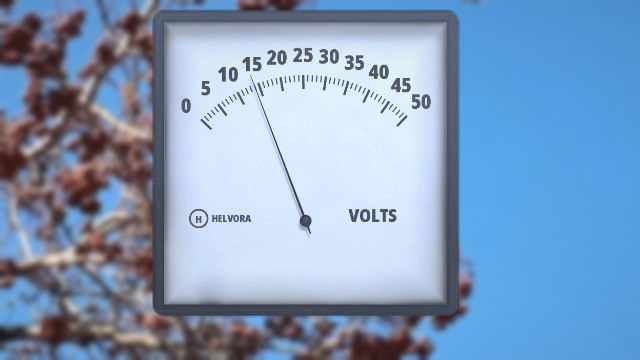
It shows V 14
